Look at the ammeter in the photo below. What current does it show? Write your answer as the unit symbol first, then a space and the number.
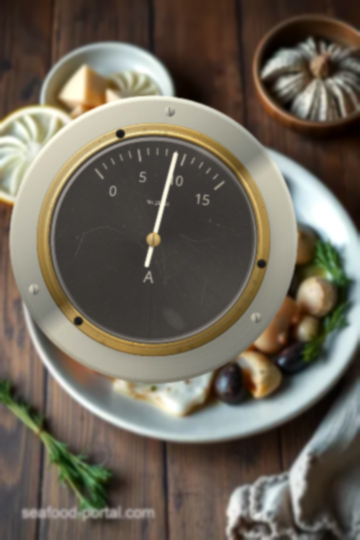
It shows A 9
